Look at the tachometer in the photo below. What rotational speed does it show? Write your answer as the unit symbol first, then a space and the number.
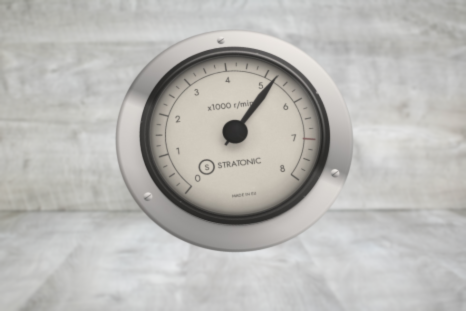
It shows rpm 5250
